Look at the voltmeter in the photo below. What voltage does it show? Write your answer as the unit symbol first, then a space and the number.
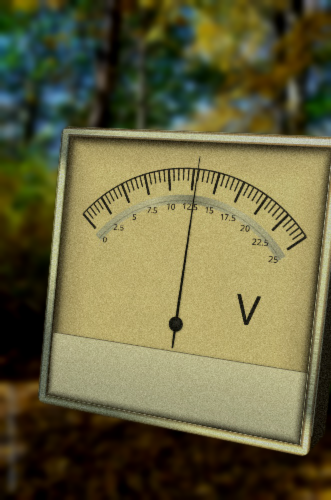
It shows V 13
